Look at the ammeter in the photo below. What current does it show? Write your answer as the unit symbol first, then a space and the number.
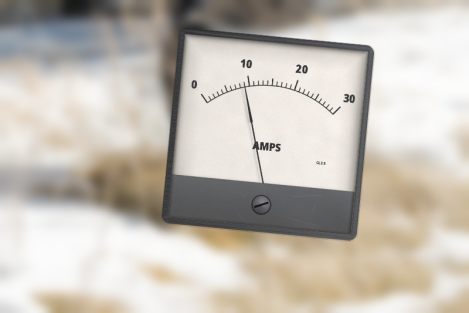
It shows A 9
